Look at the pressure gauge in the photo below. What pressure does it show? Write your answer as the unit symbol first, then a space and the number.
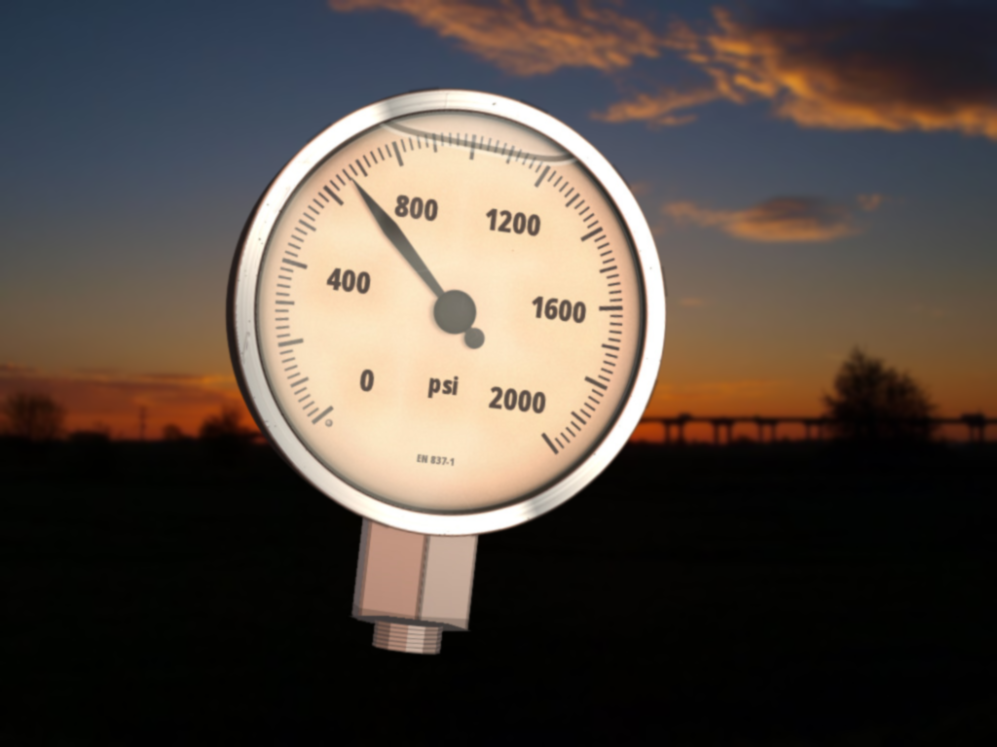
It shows psi 660
